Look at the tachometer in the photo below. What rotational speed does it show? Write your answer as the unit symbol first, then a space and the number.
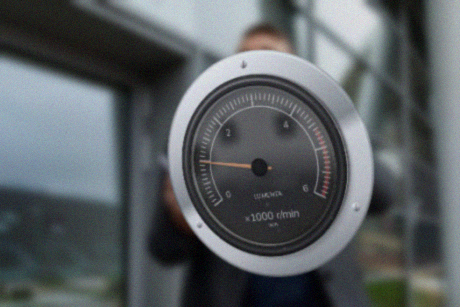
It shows rpm 1000
